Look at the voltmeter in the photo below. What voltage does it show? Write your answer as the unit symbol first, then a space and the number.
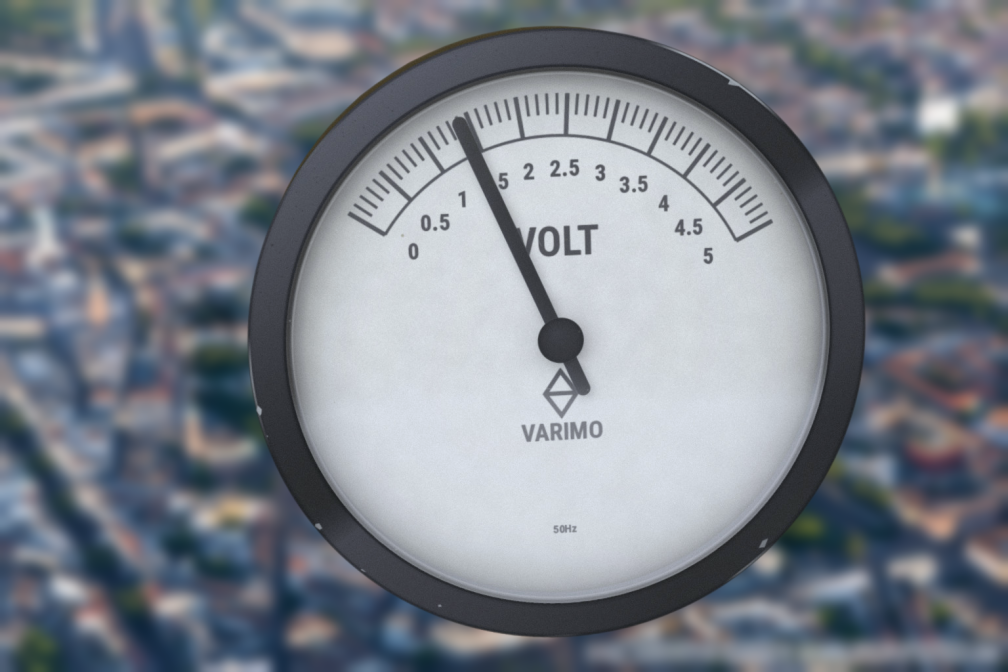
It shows V 1.4
